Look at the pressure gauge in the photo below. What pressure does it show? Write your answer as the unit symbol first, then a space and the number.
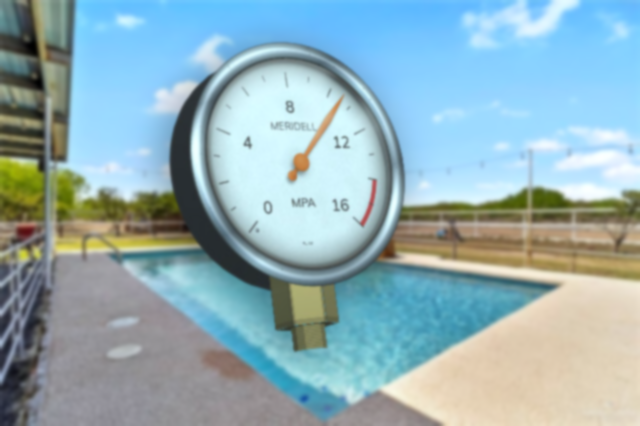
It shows MPa 10.5
